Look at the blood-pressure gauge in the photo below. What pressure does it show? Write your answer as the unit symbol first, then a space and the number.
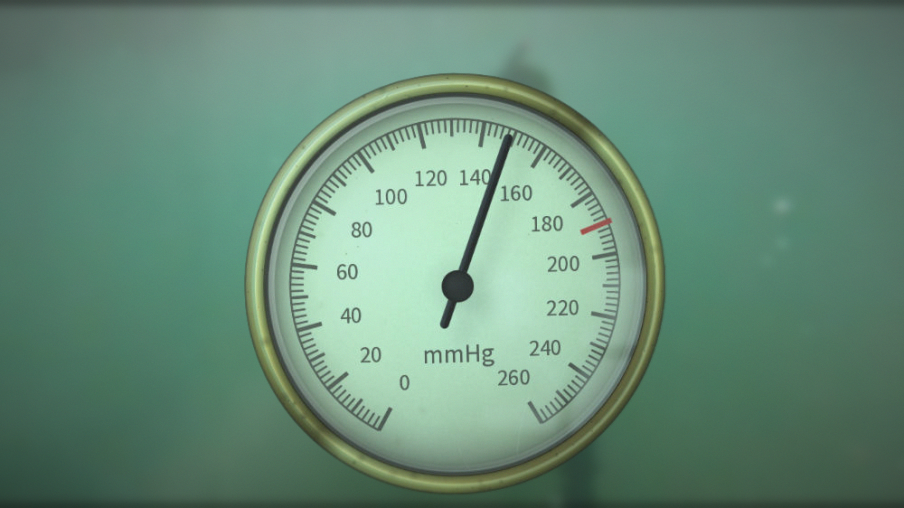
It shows mmHg 148
